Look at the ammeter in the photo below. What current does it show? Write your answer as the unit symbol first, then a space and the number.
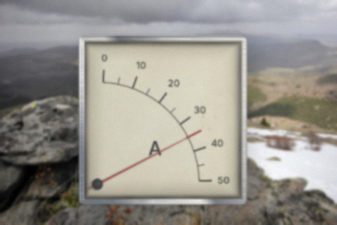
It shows A 35
